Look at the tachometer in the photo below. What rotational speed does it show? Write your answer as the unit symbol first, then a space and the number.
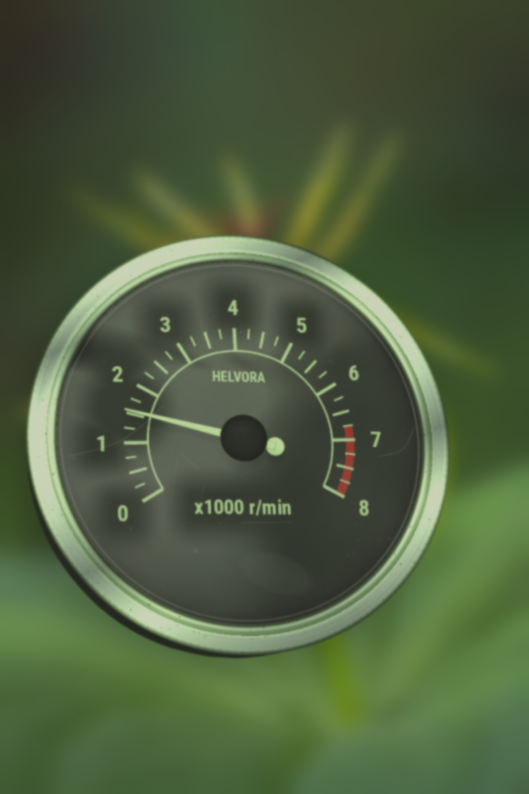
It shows rpm 1500
